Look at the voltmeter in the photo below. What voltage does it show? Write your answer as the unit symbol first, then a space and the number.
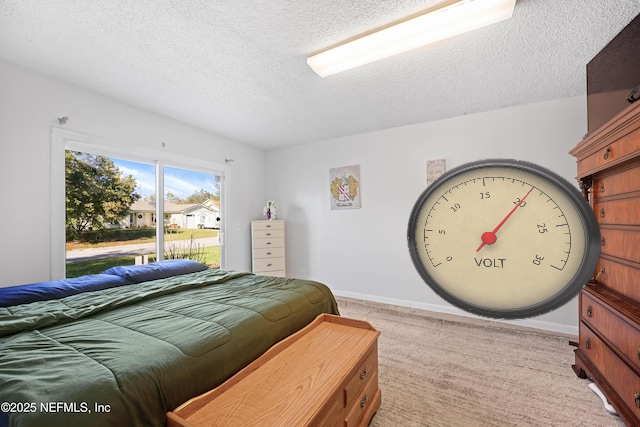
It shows V 20
